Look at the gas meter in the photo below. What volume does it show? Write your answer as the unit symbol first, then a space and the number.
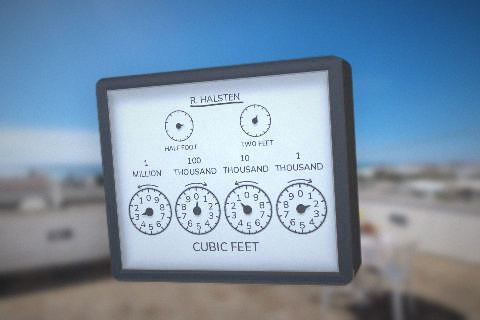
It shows ft³ 301200
